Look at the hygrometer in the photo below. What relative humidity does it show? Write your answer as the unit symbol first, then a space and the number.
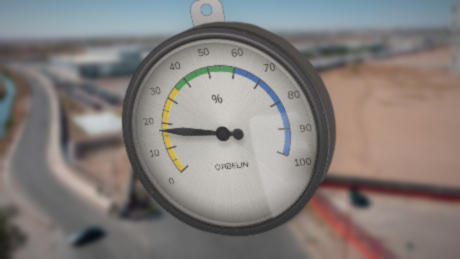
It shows % 17.5
